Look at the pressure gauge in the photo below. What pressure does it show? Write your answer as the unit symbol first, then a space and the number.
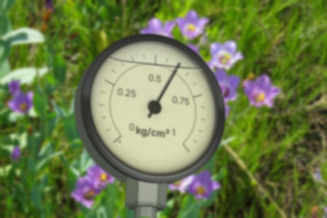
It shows kg/cm² 0.6
